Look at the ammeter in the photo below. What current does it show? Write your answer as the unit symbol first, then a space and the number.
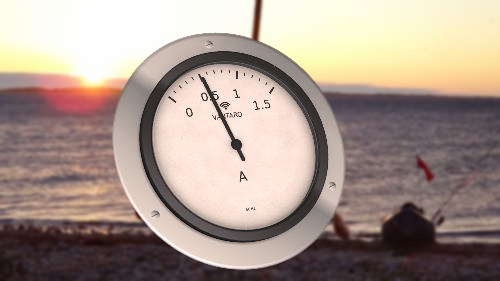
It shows A 0.5
